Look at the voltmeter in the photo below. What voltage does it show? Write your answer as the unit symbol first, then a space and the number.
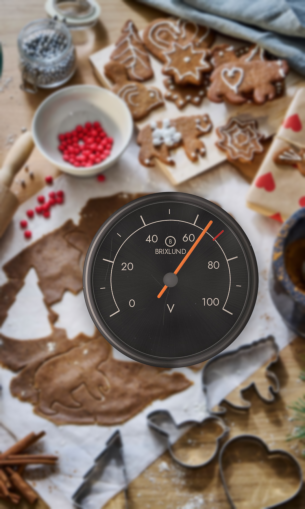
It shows V 65
